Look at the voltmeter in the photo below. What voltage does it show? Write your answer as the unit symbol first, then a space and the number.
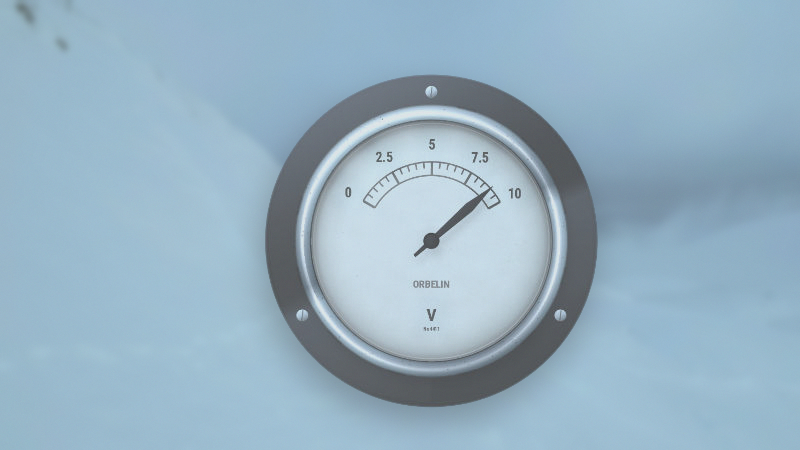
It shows V 9
